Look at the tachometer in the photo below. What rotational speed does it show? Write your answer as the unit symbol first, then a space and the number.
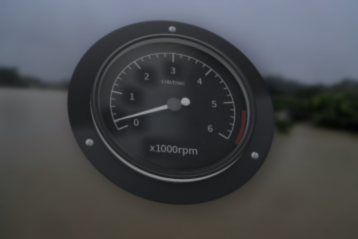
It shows rpm 200
